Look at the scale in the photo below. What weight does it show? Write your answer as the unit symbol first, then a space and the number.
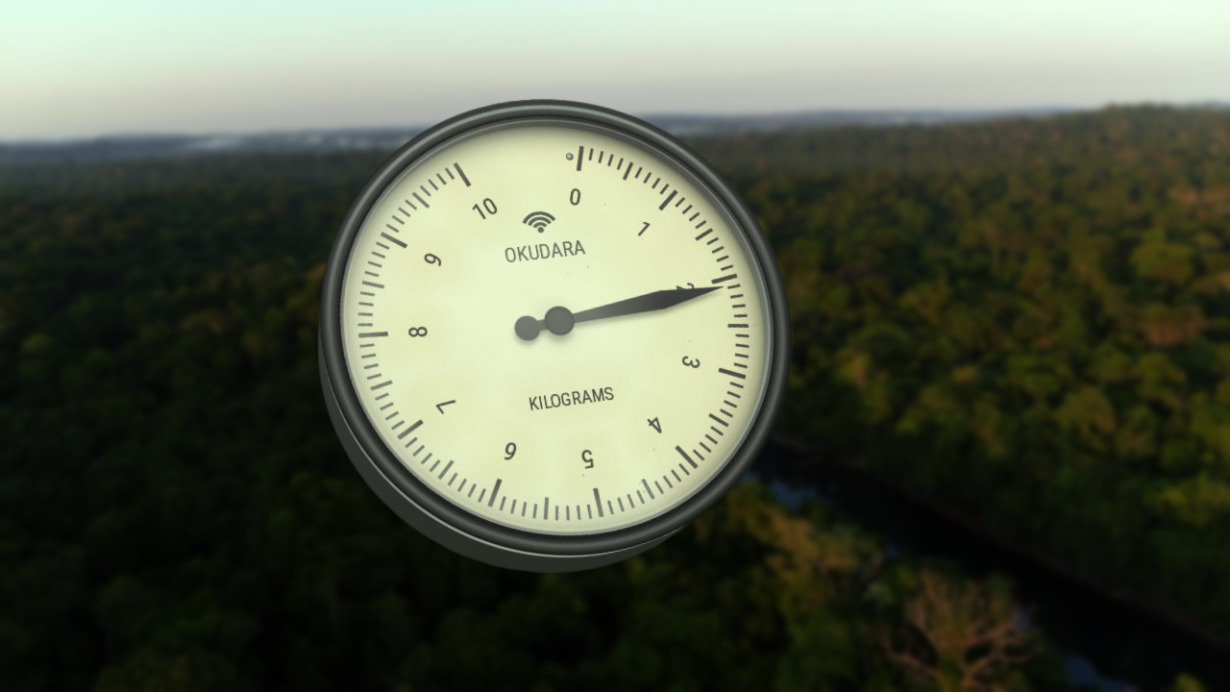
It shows kg 2.1
